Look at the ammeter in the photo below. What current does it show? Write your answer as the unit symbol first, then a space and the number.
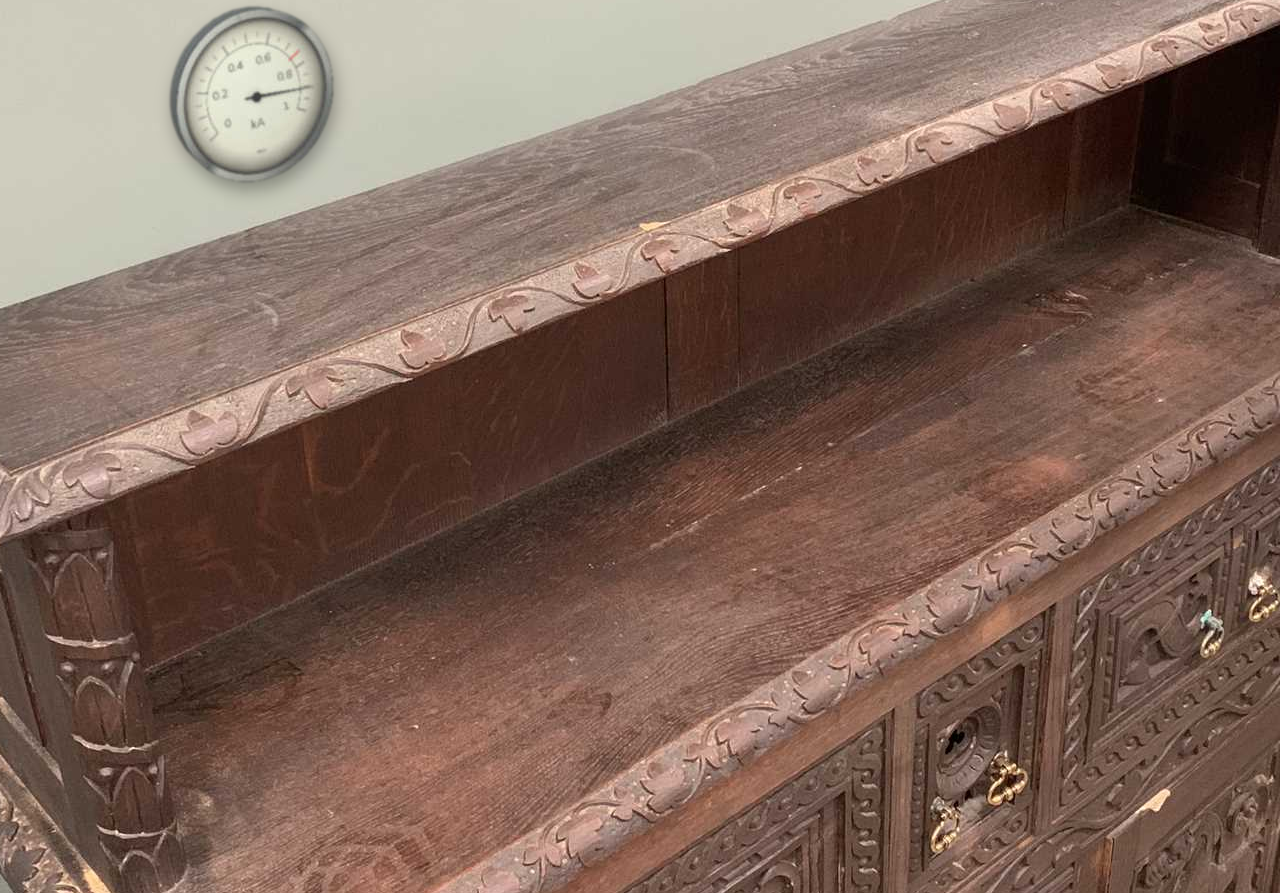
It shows kA 0.9
